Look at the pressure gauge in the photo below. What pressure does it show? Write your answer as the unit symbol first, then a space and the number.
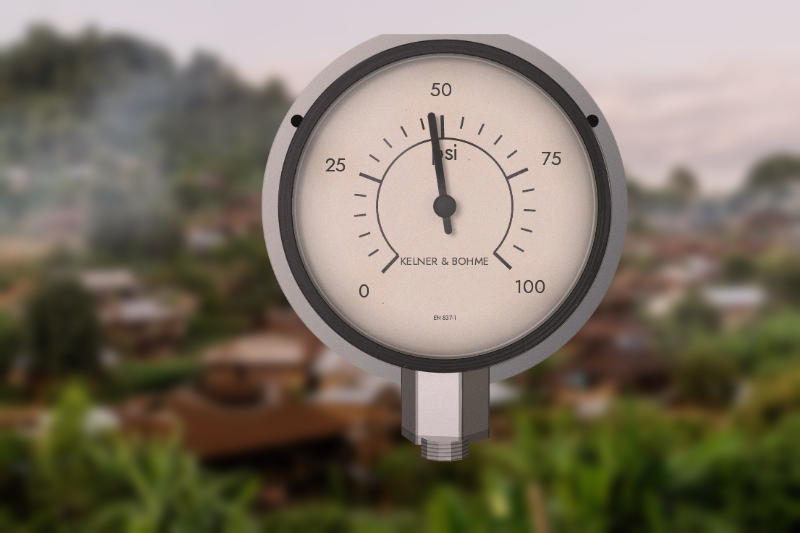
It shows psi 47.5
